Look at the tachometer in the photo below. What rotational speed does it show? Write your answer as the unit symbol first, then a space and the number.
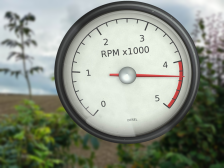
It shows rpm 4300
